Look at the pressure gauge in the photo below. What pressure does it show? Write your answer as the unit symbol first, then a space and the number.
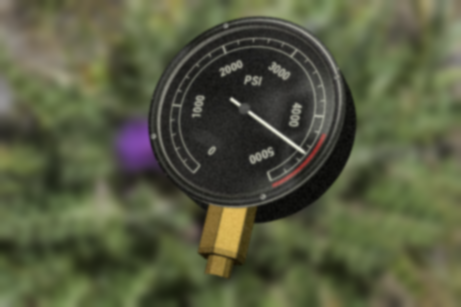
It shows psi 4500
